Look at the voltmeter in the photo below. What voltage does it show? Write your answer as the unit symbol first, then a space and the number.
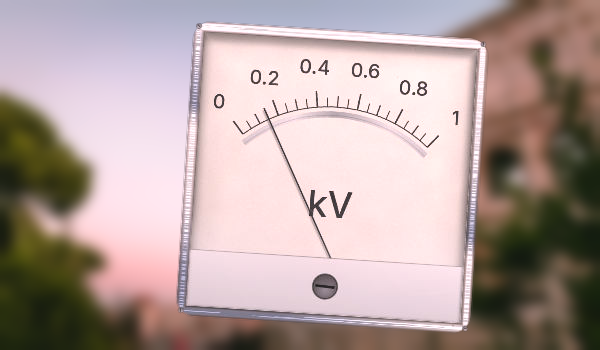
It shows kV 0.15
